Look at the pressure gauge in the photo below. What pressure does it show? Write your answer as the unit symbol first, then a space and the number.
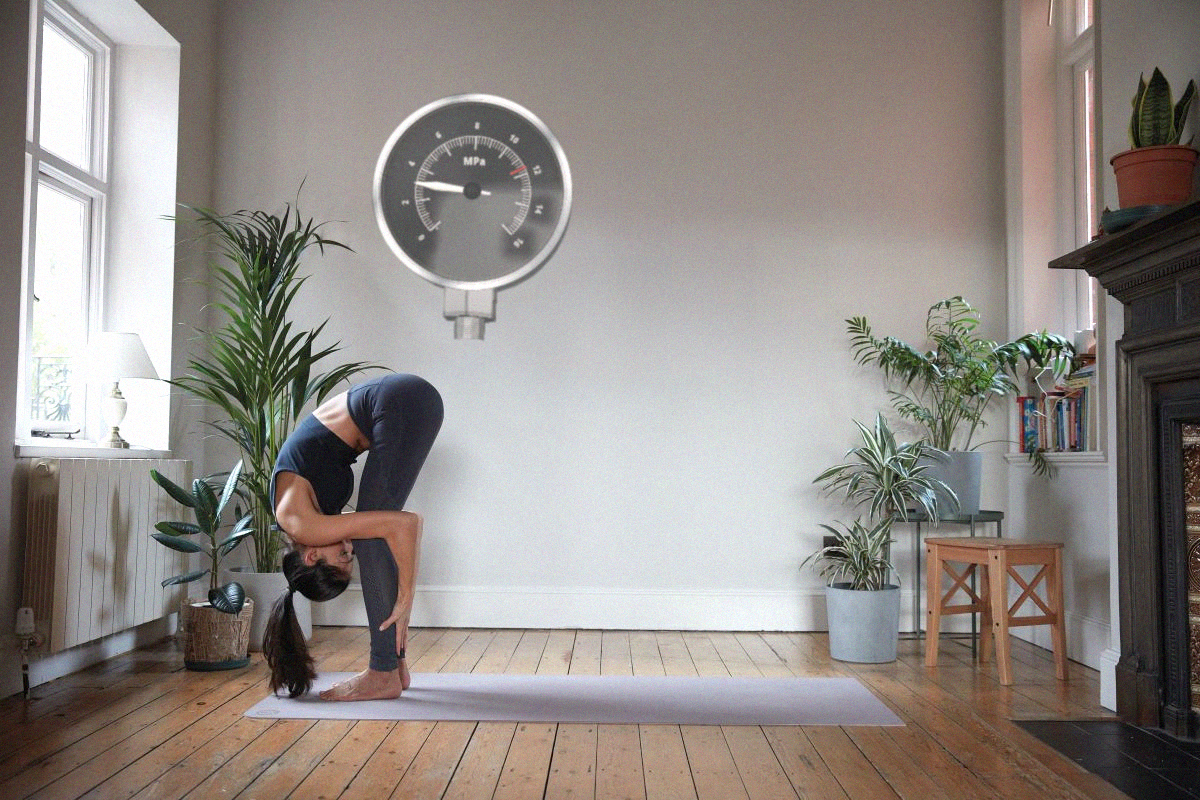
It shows MPa 3
